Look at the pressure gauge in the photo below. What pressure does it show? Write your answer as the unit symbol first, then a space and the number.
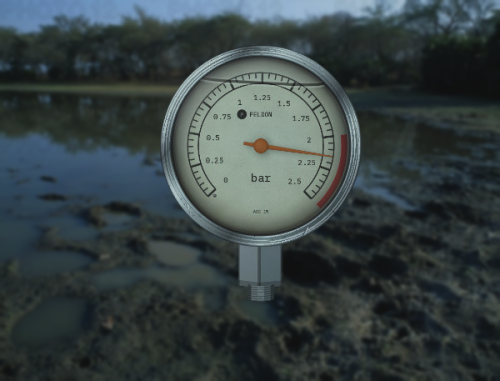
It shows bar 2.15
